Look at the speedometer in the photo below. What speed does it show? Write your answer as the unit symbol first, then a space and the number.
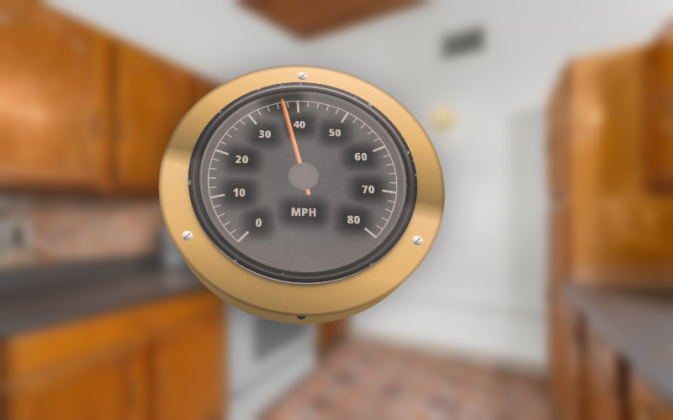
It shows mph 37
